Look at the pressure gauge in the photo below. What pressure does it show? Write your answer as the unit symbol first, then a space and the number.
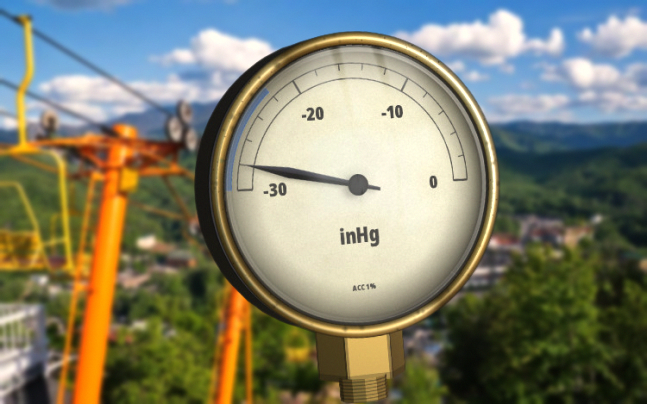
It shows inHg -28
